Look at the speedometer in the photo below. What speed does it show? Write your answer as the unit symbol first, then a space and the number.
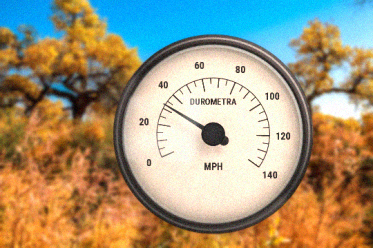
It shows mph 32.5
